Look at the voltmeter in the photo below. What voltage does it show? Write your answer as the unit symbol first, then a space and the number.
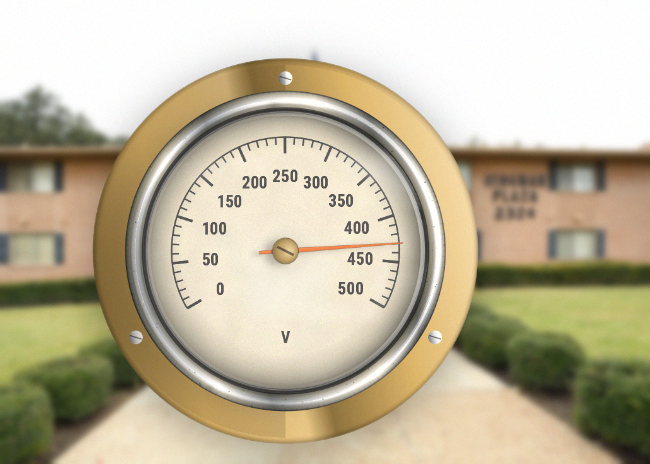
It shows V 430
